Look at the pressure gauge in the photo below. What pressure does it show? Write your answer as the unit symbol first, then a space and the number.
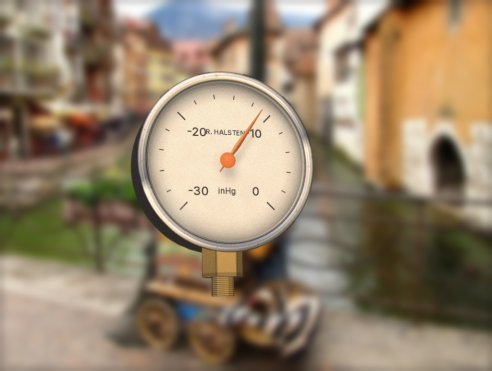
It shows inHg -11
